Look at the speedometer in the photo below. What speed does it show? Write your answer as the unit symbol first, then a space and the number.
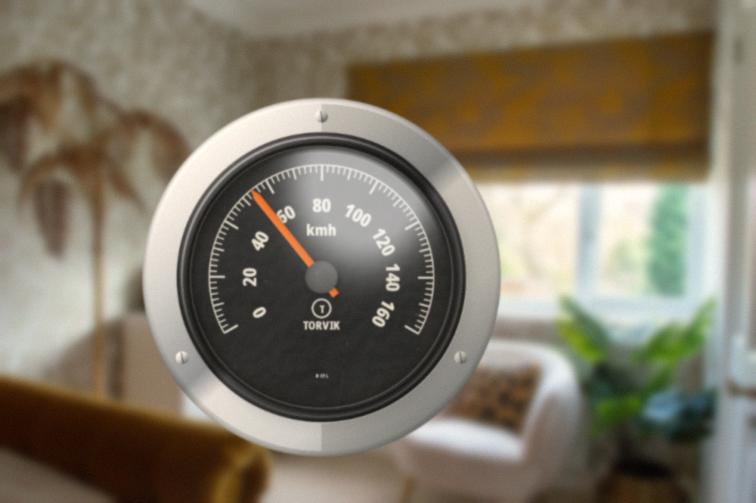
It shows km/h 54
